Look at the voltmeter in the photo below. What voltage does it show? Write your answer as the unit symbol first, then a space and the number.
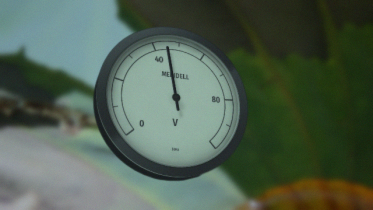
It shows V 45
